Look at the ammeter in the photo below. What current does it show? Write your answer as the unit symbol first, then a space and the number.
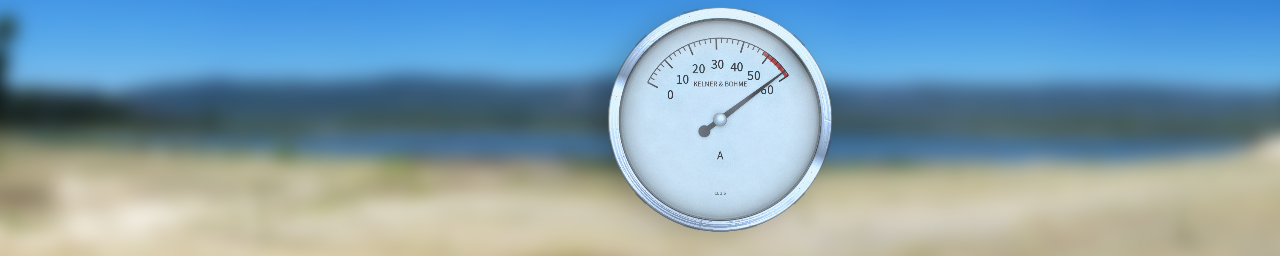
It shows A 58
